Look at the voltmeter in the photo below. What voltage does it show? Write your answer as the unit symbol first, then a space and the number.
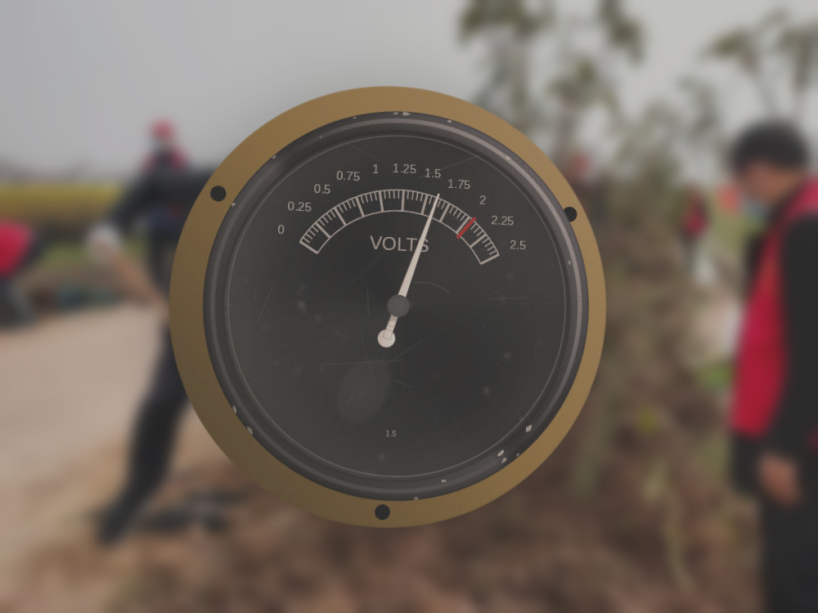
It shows V 1.6
